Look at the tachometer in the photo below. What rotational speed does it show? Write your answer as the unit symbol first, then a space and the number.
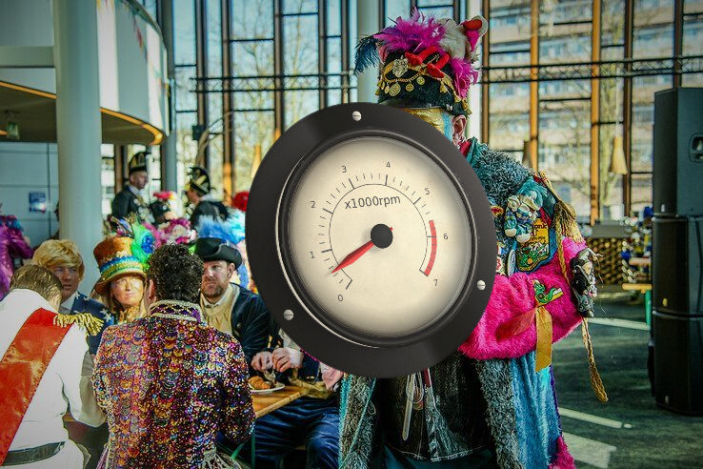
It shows rpm 500
